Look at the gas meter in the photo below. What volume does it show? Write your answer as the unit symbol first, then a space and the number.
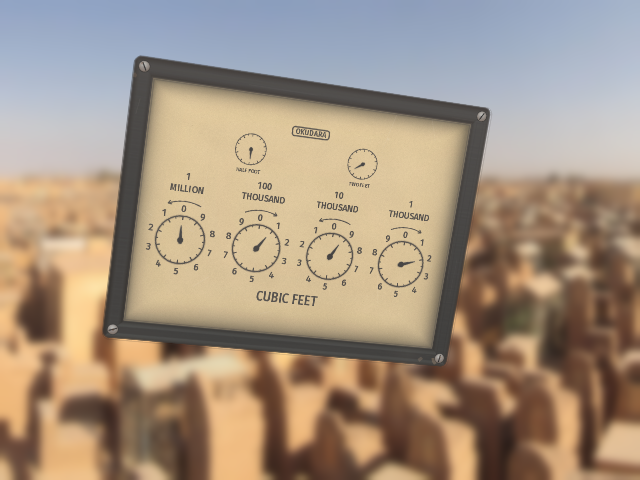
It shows ft³ 9200
